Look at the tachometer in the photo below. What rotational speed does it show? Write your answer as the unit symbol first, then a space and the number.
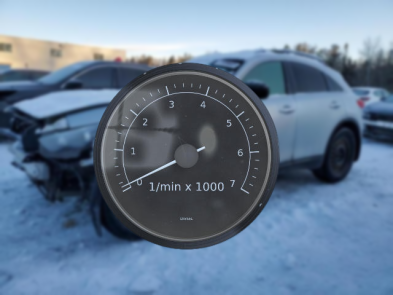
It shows rpm 100
